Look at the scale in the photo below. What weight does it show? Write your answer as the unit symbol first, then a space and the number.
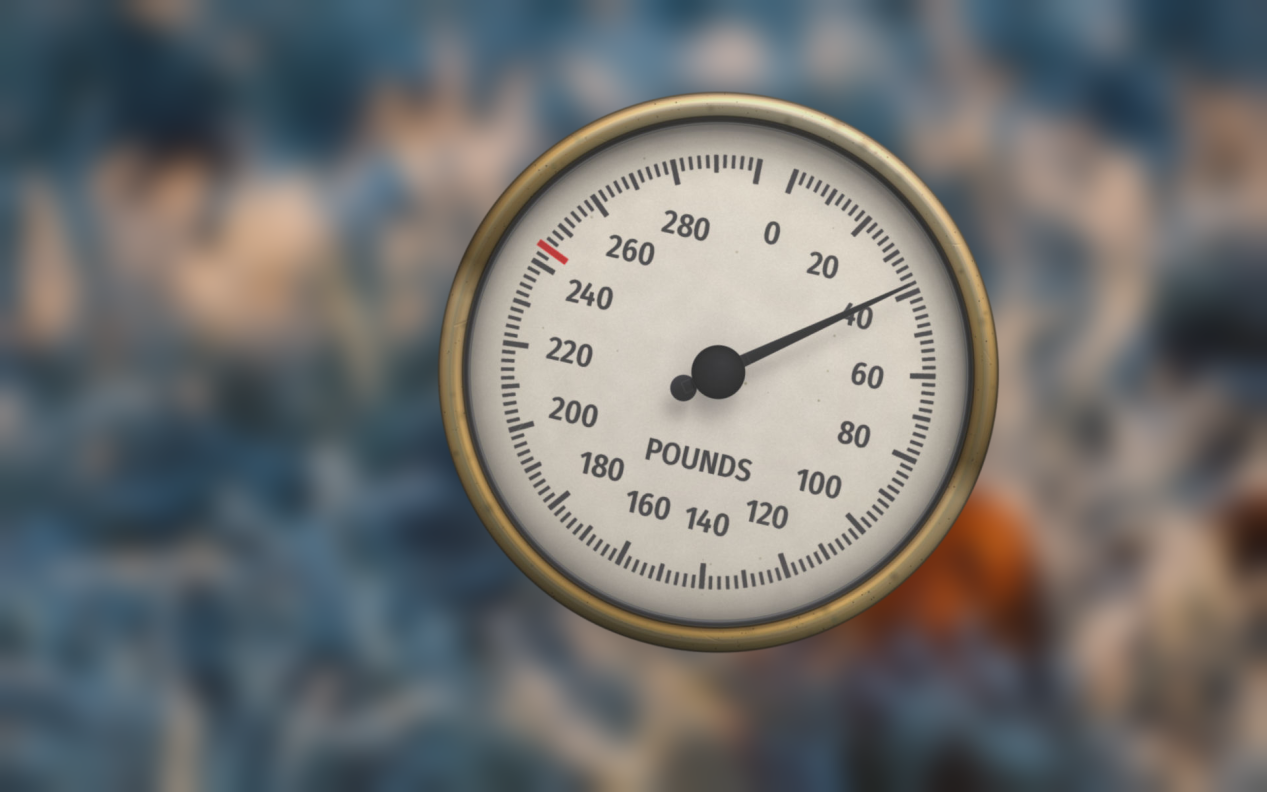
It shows lb 38
